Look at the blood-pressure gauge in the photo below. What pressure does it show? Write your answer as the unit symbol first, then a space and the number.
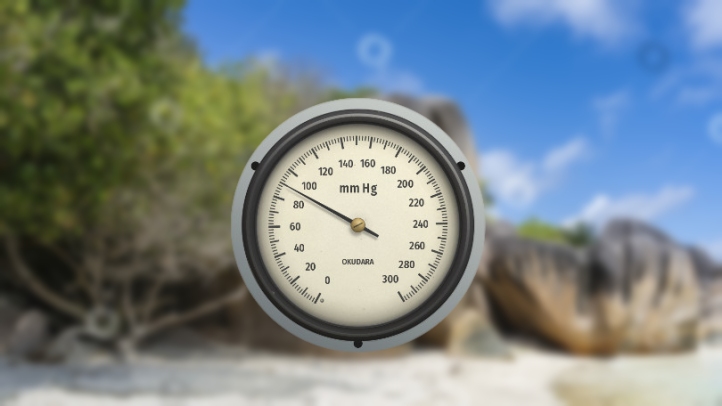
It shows mmHg 90
